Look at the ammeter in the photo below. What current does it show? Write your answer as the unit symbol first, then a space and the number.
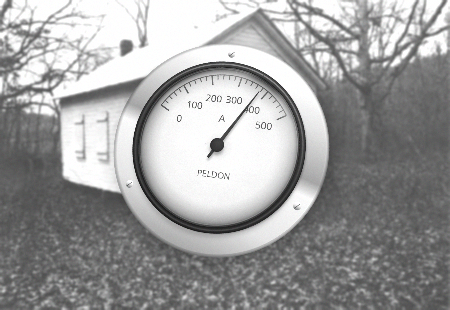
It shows A 380
